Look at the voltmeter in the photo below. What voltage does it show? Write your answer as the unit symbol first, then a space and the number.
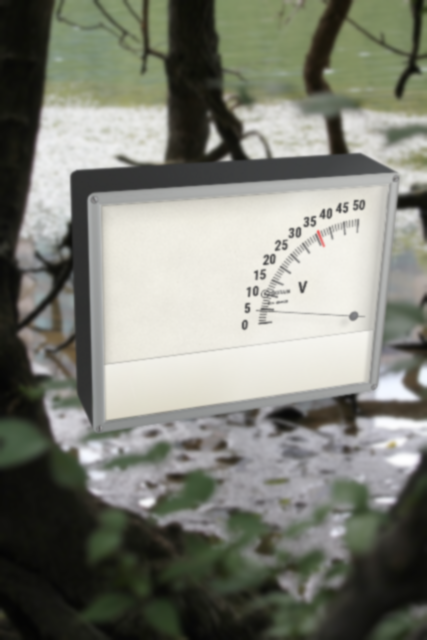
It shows V 5
